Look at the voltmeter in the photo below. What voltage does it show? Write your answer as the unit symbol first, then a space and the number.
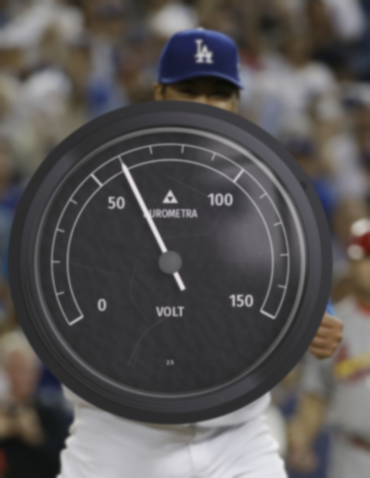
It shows V 60
